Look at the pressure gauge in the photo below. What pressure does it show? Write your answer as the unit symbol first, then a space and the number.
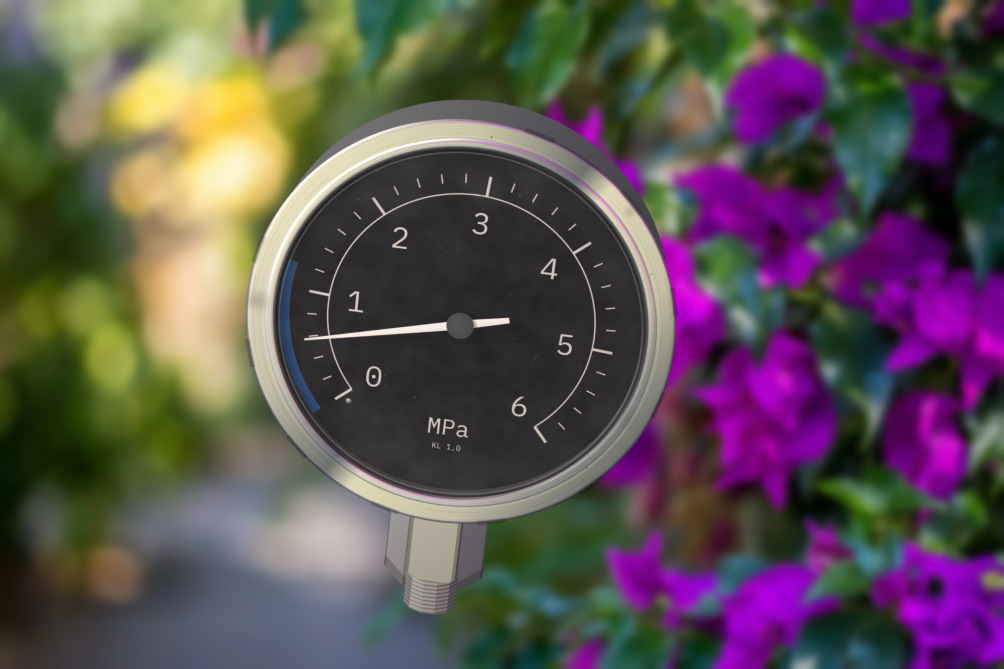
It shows MPa 0.6
